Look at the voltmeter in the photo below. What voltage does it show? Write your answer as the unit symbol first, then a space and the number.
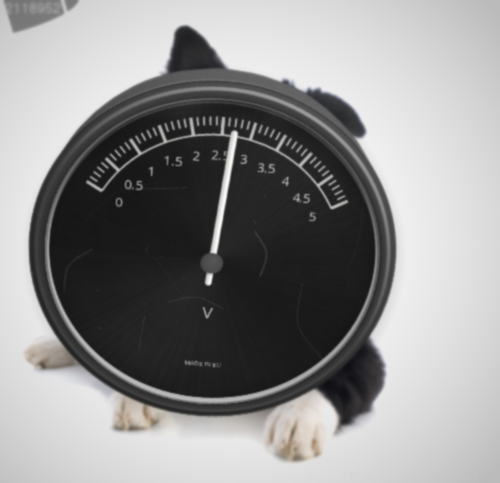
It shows V 2.7
